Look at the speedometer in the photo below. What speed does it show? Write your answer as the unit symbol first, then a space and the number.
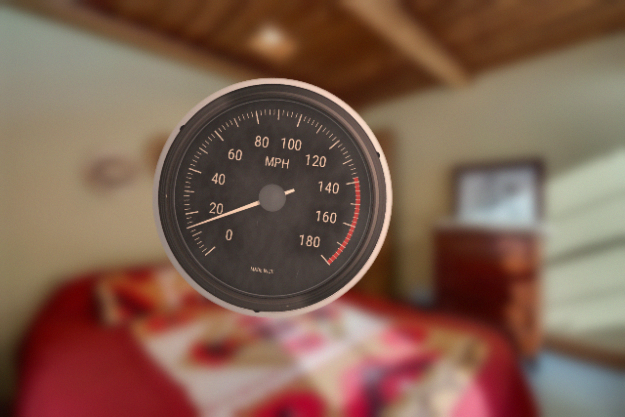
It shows mph 14
